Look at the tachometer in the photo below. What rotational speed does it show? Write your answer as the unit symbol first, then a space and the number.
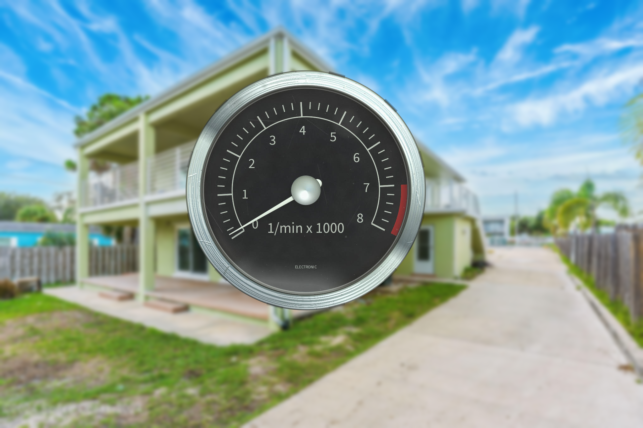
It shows rpm 100
